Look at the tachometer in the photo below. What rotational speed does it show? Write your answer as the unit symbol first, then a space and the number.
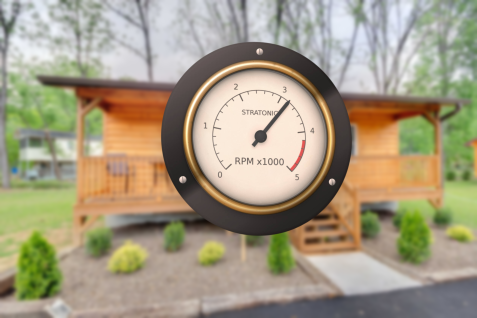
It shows rpm 3200
